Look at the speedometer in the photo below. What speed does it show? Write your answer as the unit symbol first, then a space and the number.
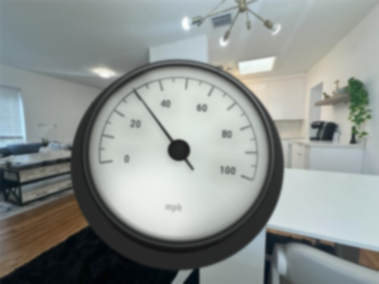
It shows mph 30
